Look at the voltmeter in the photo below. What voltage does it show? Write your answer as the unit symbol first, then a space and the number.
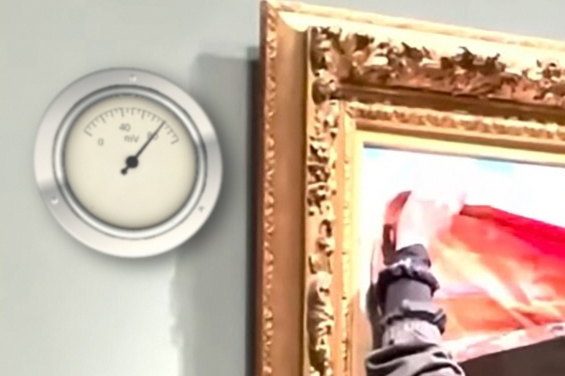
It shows mV 80
